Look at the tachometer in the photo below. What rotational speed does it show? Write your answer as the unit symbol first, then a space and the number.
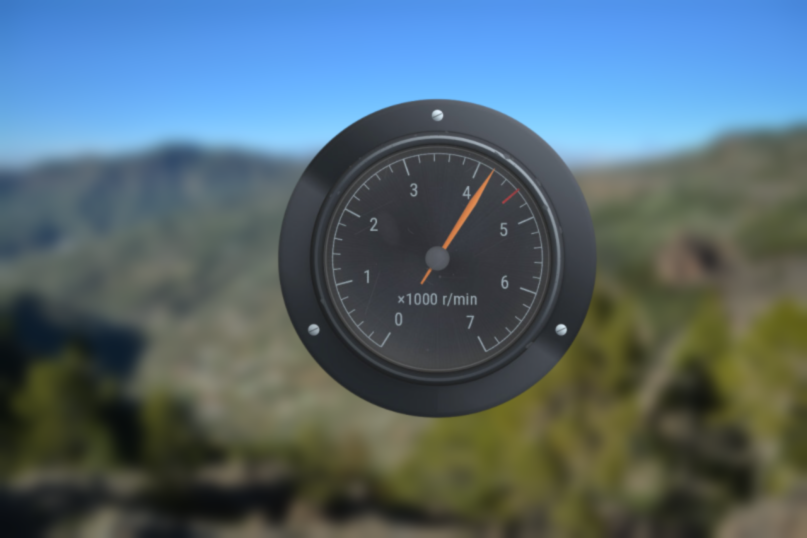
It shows rpm 4200
